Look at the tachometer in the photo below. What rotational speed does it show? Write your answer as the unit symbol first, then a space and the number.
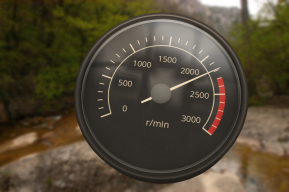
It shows rpm 2200
